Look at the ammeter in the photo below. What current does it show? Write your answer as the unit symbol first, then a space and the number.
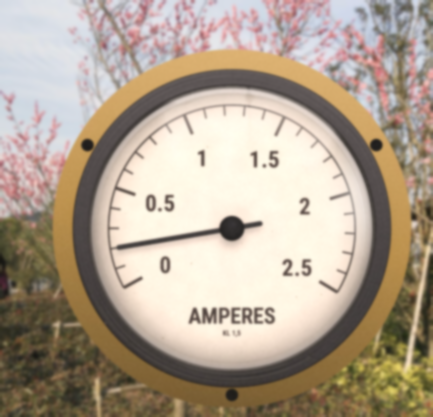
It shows A 0.2
